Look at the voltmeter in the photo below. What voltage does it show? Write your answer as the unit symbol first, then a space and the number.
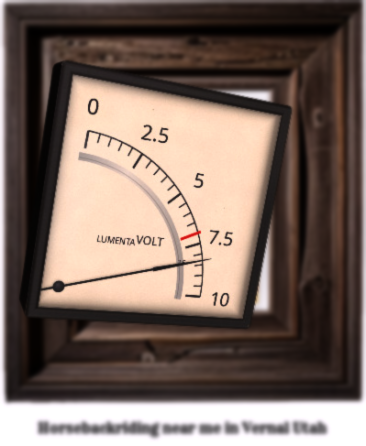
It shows V 8.25
